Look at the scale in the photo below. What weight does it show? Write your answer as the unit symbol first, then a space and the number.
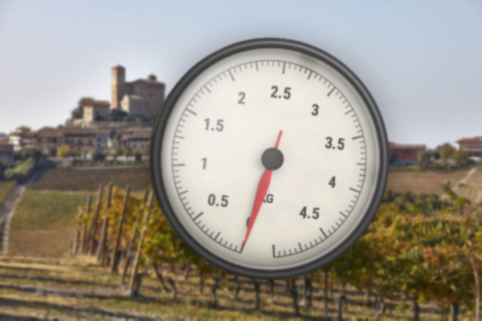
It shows kg 0
